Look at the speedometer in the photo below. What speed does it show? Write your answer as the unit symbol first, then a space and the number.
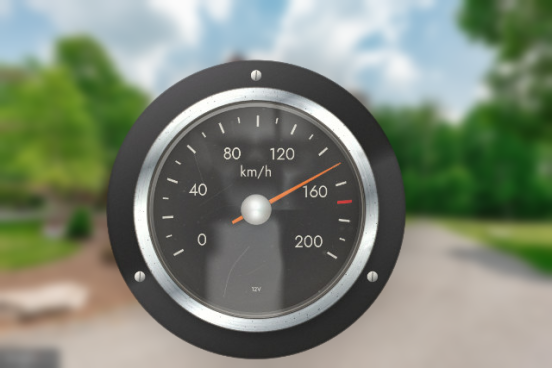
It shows km/h 150
